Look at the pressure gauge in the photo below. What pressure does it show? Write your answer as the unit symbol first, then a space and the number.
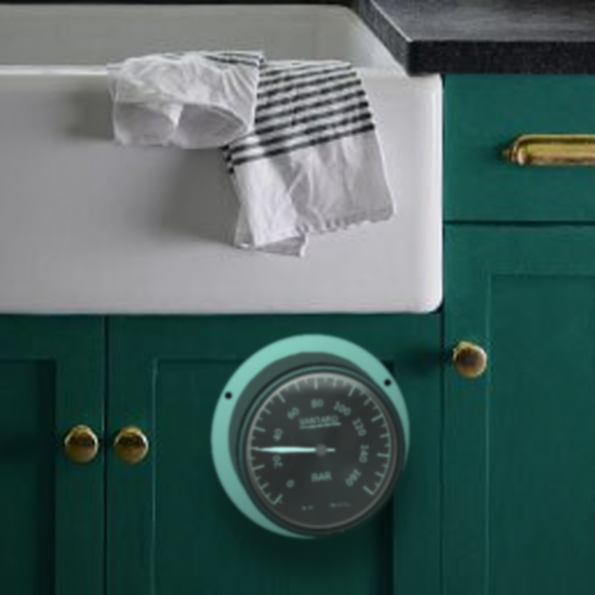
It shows bar 30
